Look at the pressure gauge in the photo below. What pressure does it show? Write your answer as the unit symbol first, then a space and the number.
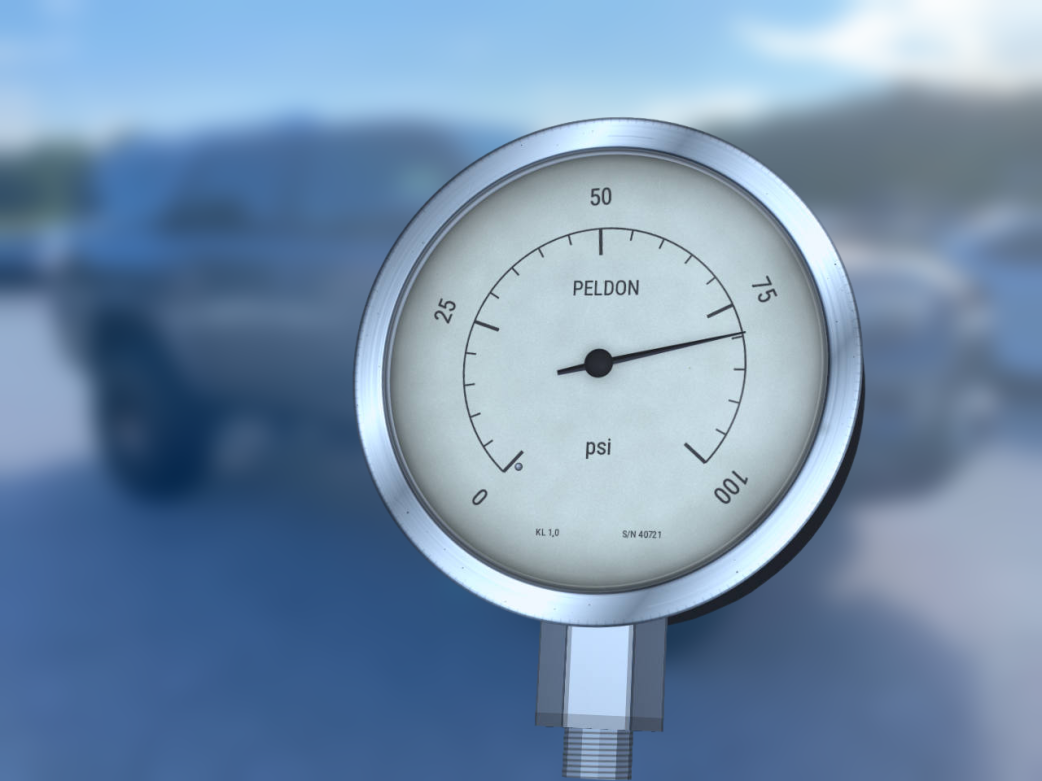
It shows psi 80
